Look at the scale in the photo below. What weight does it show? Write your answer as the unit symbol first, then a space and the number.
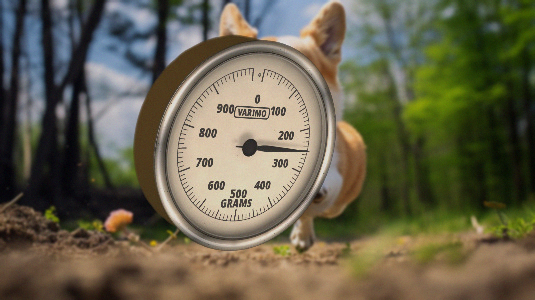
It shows g 250
